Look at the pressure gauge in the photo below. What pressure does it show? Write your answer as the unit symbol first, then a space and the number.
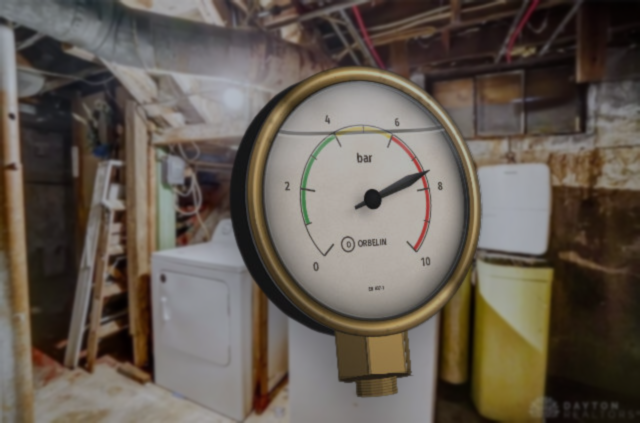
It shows bar 7.5
